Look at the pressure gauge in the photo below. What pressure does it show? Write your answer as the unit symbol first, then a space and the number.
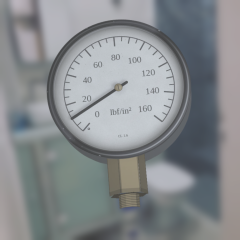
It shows psi 10
